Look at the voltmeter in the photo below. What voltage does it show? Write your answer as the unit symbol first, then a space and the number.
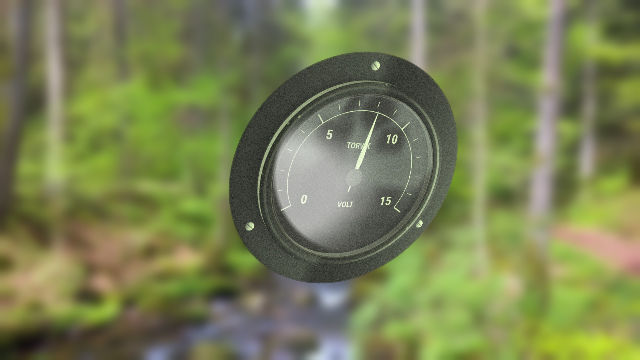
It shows V 8
